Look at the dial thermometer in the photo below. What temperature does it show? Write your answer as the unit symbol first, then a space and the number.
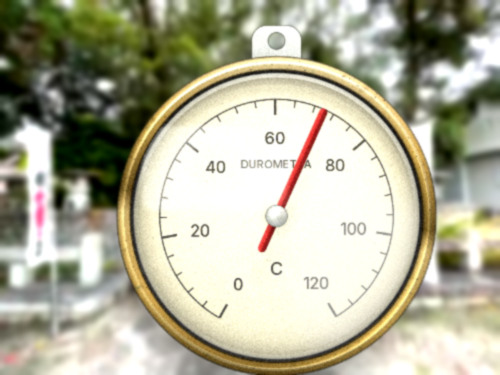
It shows °C 70
